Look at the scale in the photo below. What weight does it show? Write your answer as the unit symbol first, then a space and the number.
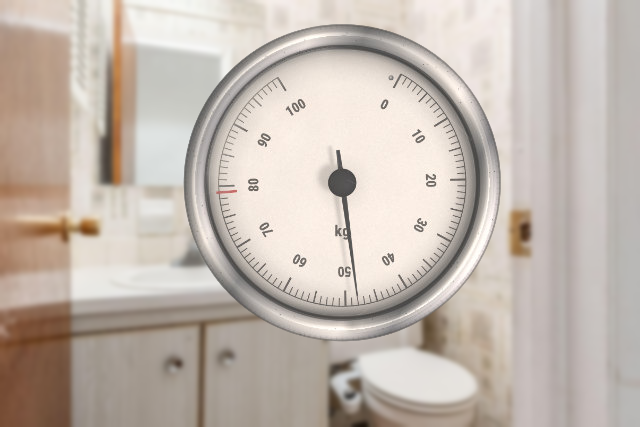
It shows kg 48
